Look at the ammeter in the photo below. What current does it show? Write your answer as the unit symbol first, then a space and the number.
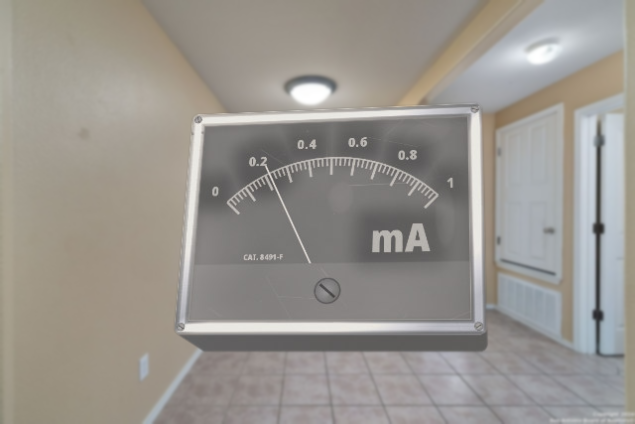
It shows mA 0.22
